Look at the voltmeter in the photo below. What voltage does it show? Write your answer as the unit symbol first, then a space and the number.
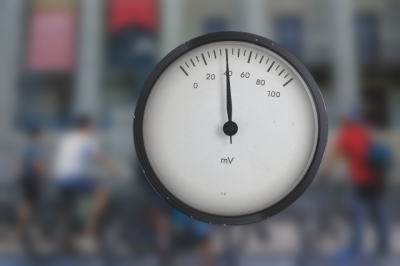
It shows mV 40
